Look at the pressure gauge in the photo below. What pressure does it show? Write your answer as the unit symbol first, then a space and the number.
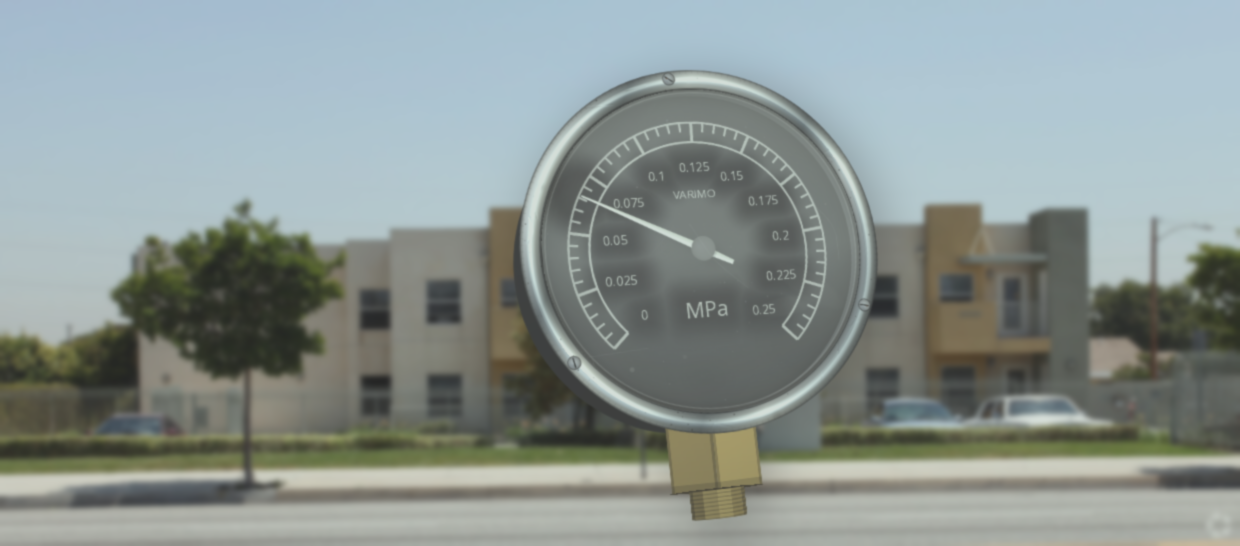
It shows MPa 0.065
